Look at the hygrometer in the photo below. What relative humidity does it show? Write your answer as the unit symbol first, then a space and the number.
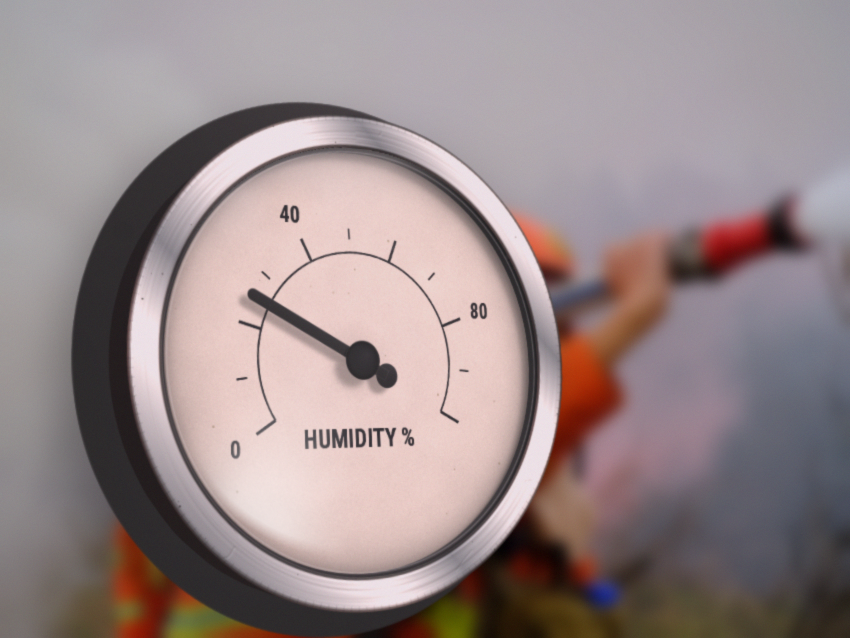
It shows % 25
